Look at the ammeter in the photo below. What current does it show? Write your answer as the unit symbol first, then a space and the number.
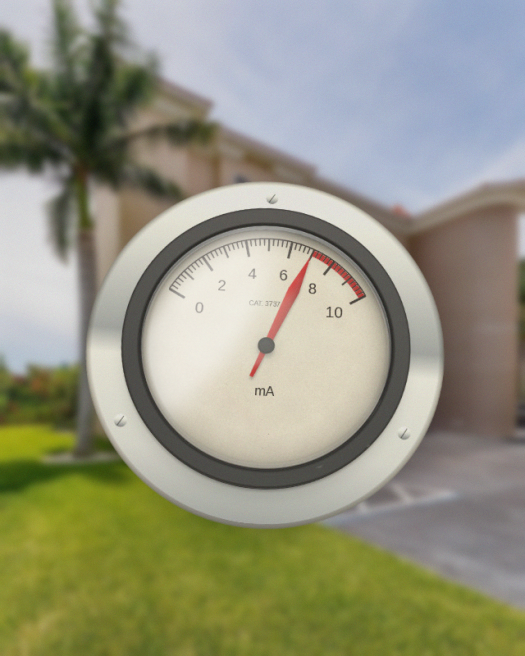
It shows mA 7
